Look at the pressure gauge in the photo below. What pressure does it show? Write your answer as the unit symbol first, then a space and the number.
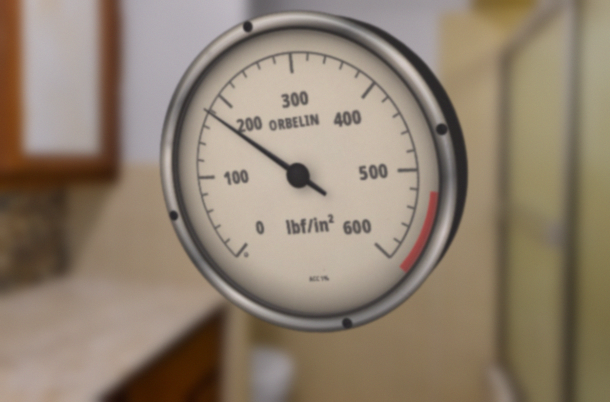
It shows psi 180
